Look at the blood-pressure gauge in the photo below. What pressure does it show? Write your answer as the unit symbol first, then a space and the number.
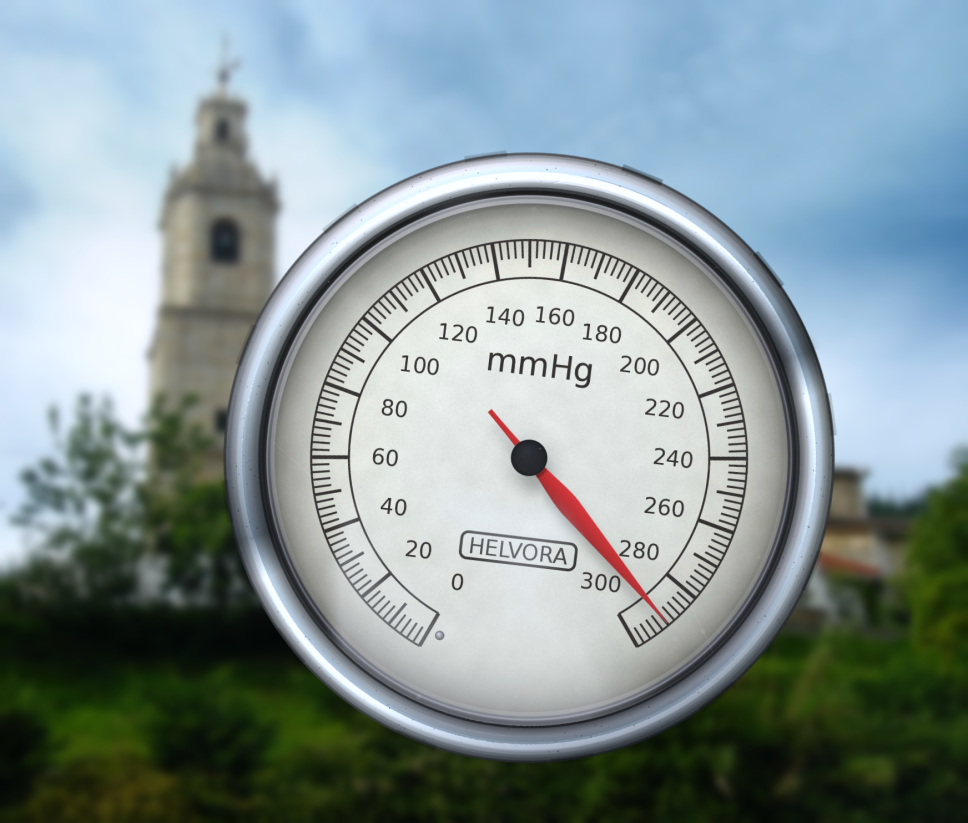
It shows mmHg 290
